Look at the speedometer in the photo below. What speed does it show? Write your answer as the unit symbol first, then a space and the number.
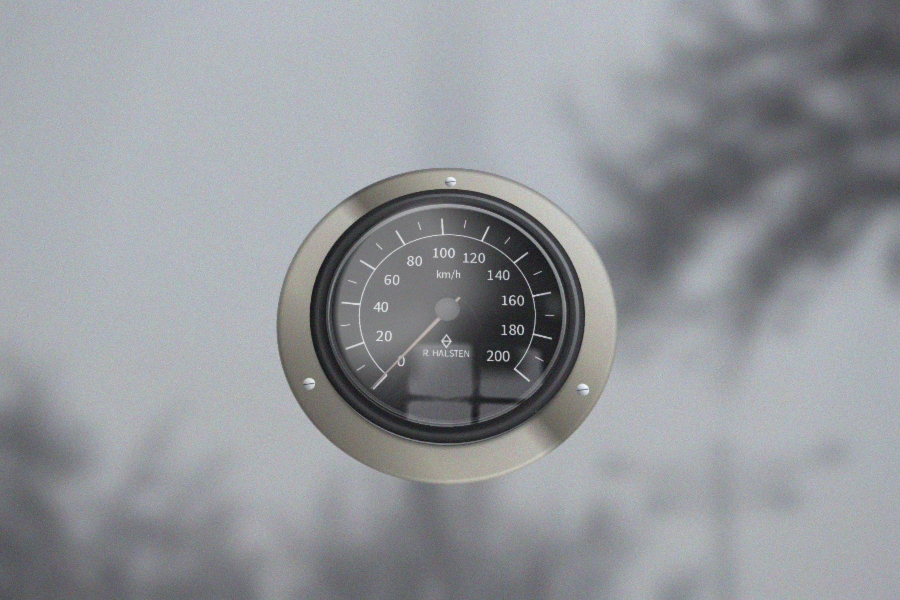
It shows km/h 0
